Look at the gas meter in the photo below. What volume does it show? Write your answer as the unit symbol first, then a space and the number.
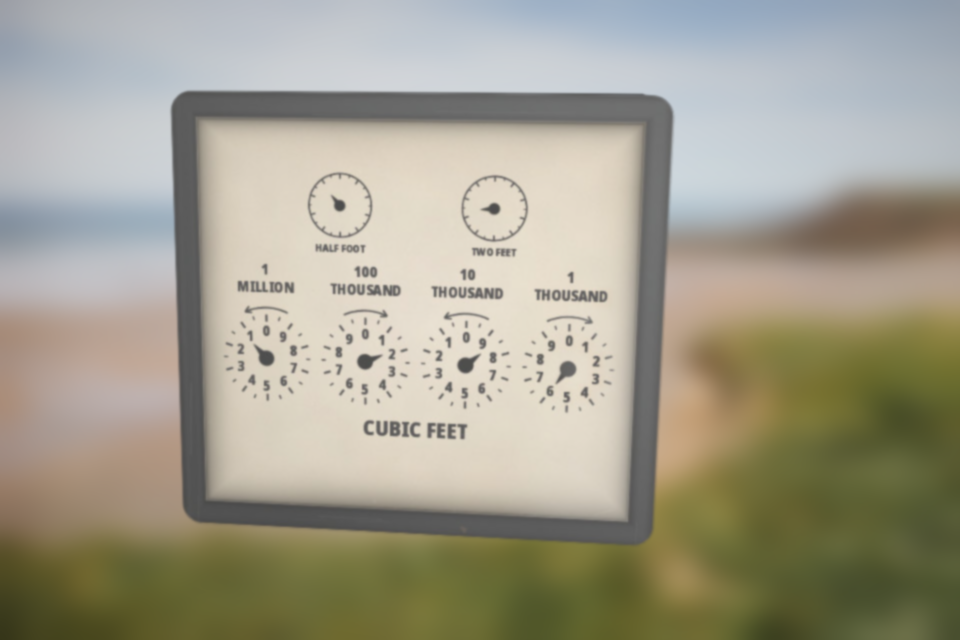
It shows ft³ 118600
